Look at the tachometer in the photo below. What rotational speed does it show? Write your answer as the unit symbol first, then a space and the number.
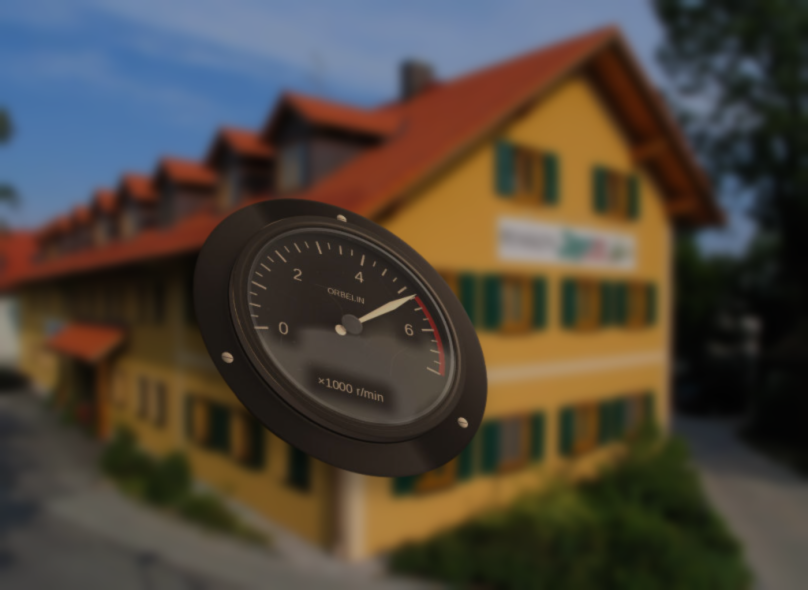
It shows rpm 5250
